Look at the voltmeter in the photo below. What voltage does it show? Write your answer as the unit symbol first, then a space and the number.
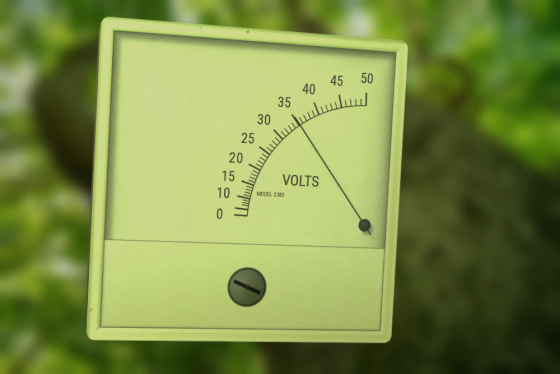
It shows V 35
